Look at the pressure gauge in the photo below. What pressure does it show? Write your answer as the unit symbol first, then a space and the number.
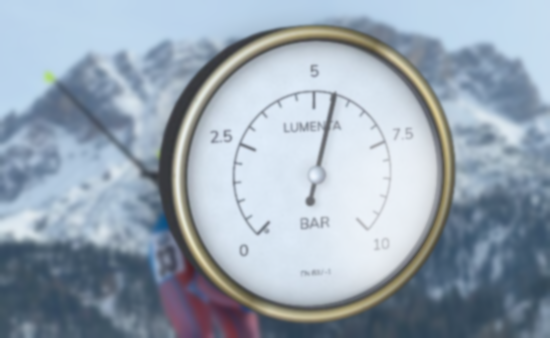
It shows bar 5.5
